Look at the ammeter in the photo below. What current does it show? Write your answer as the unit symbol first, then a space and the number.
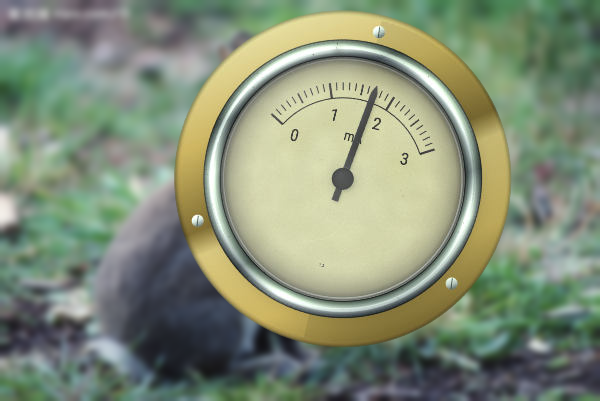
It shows mA 1.7
